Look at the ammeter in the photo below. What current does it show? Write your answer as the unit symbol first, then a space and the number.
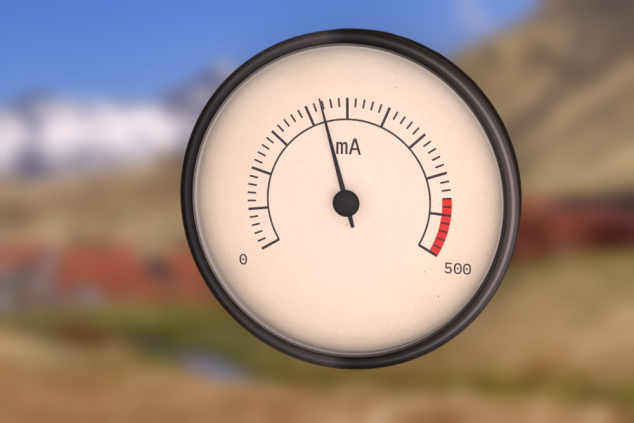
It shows mA 220
